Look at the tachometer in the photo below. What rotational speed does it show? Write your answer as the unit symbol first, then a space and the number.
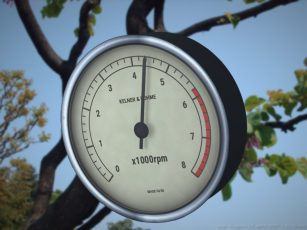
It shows rpm 4400
